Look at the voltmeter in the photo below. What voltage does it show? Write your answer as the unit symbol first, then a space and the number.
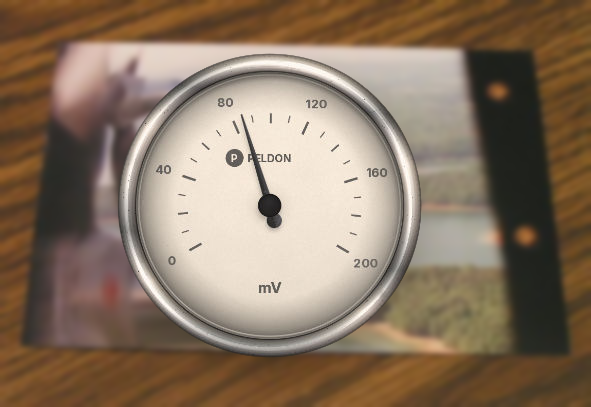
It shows mV 85
